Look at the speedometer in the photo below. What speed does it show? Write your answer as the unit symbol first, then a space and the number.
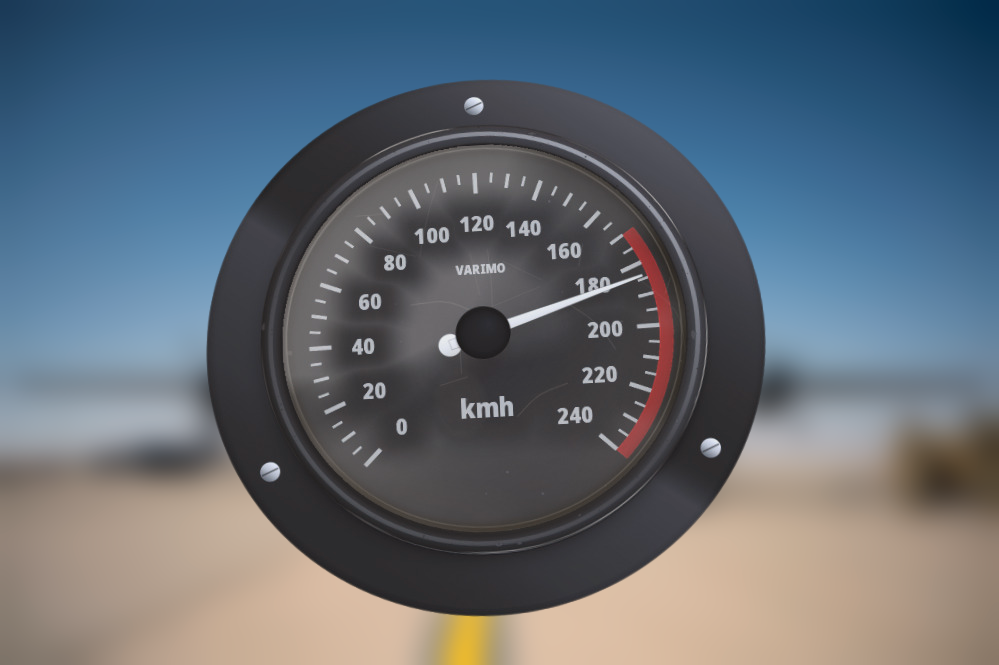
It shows km/h 185
